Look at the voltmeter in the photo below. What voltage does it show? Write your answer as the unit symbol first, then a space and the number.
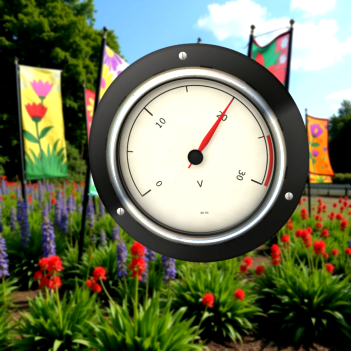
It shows V 20
